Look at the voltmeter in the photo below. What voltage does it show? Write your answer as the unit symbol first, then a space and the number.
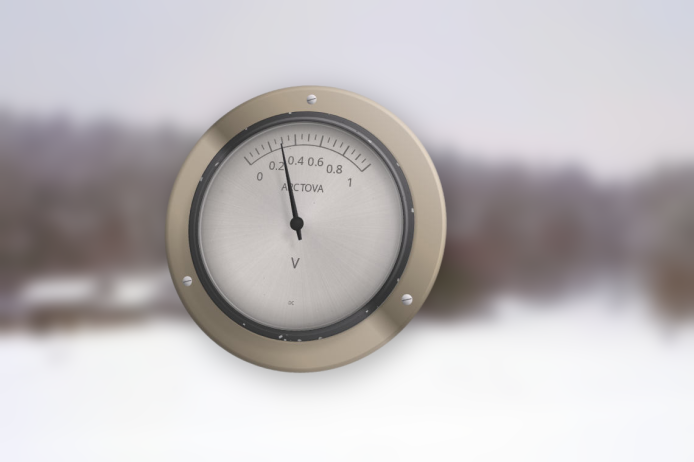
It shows V 0.3
